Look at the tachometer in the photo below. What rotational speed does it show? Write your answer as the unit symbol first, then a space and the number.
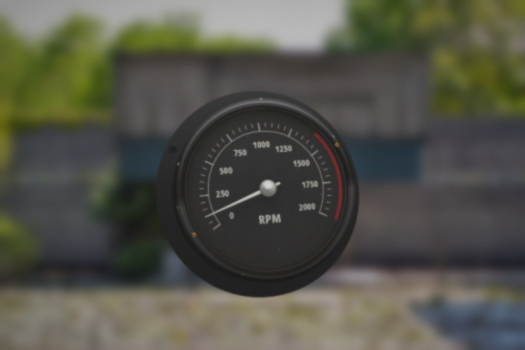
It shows rpm 100
